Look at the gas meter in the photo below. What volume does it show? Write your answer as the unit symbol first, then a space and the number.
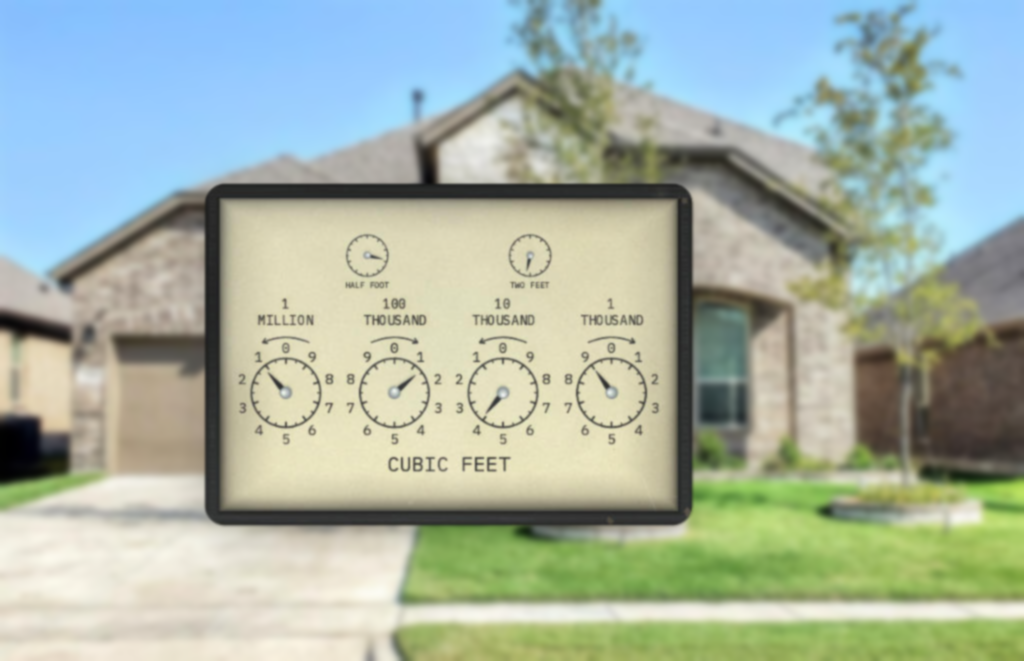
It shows ft³ 113900
